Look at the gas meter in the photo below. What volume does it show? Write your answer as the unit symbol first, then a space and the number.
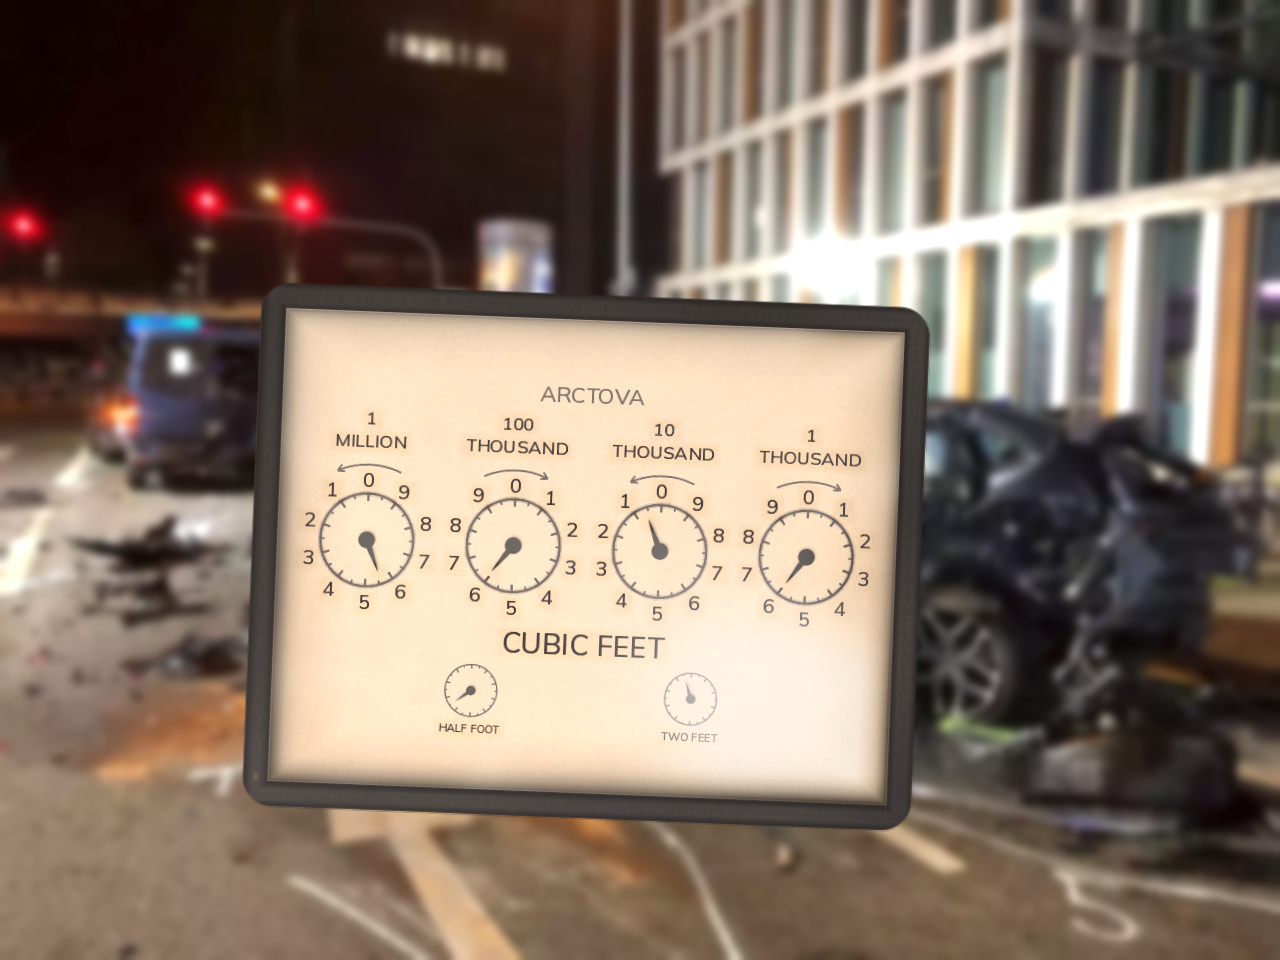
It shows ft³ 560600
